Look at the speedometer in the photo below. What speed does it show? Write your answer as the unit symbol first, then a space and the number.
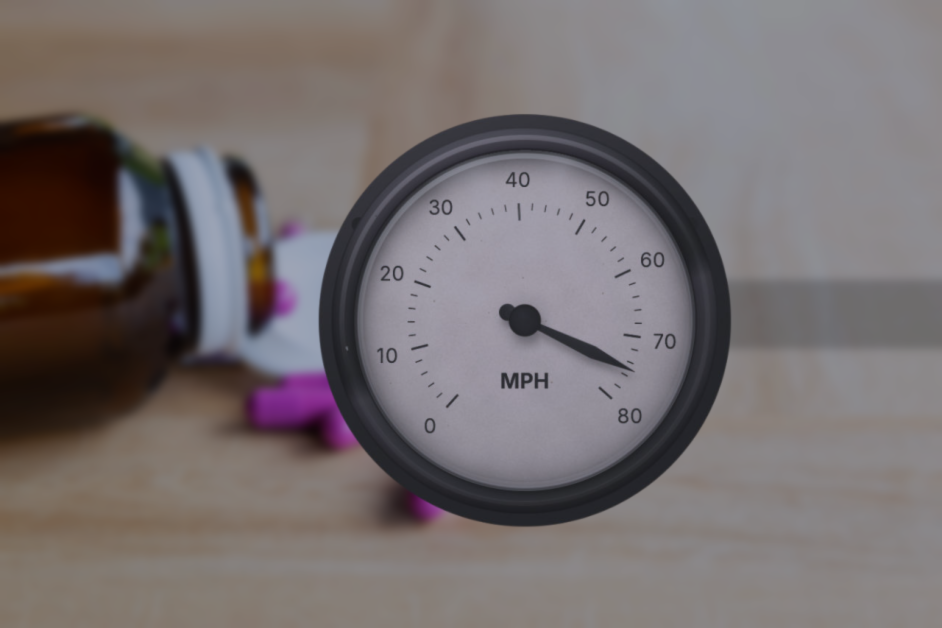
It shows mph 75
